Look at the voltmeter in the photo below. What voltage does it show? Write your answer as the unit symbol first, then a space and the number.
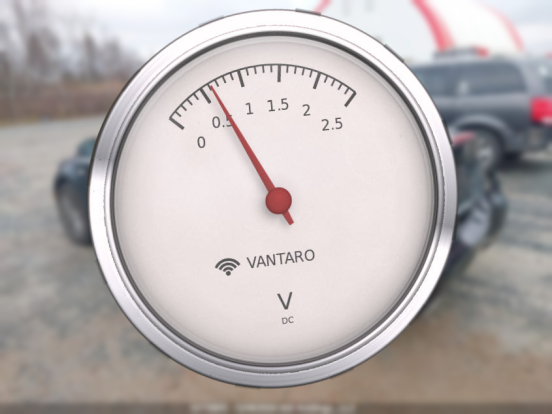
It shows V 0.6
